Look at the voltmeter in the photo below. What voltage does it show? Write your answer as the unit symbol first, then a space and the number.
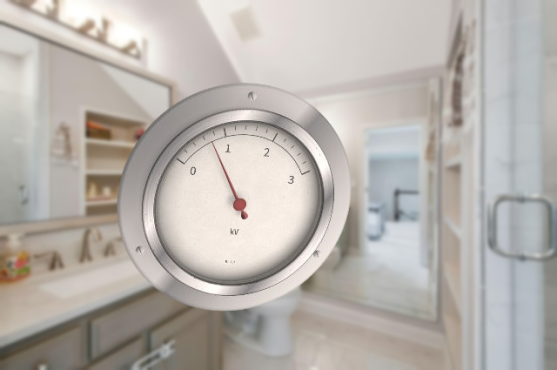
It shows kV 0.7
